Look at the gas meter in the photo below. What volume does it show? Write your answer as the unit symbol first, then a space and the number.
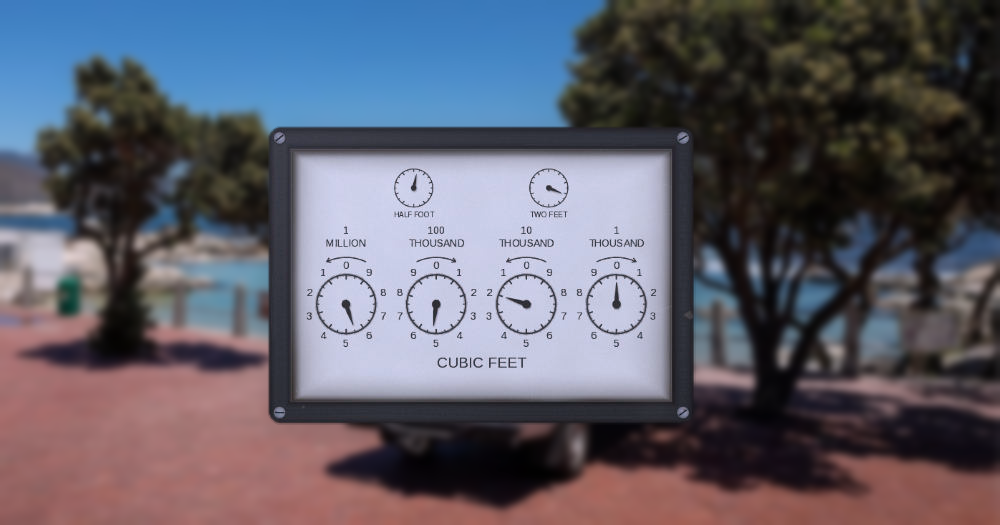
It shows ft³ 552000
